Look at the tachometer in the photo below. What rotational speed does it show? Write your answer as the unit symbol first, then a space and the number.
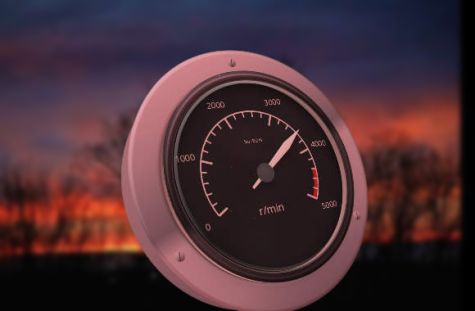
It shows rpm 3600
